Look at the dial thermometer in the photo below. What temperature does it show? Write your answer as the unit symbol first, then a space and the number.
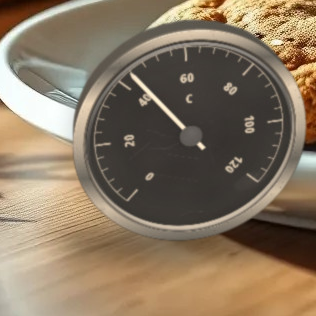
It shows °C 44
